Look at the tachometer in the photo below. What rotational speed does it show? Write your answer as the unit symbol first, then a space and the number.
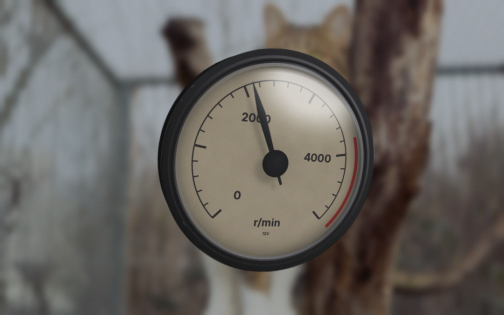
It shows rpm 2100
